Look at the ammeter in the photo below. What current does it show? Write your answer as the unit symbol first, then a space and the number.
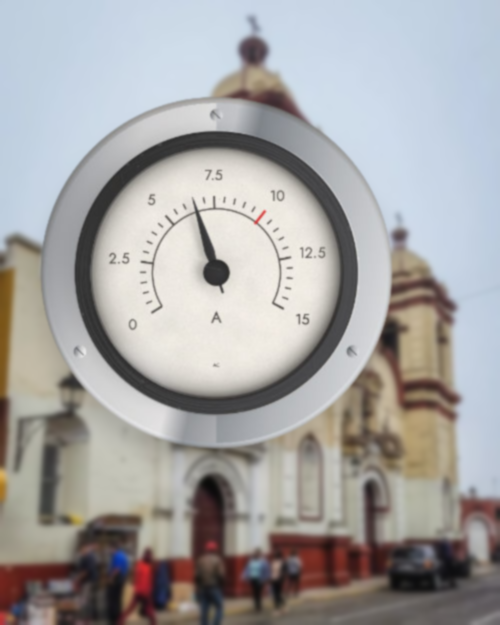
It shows A 6.5
